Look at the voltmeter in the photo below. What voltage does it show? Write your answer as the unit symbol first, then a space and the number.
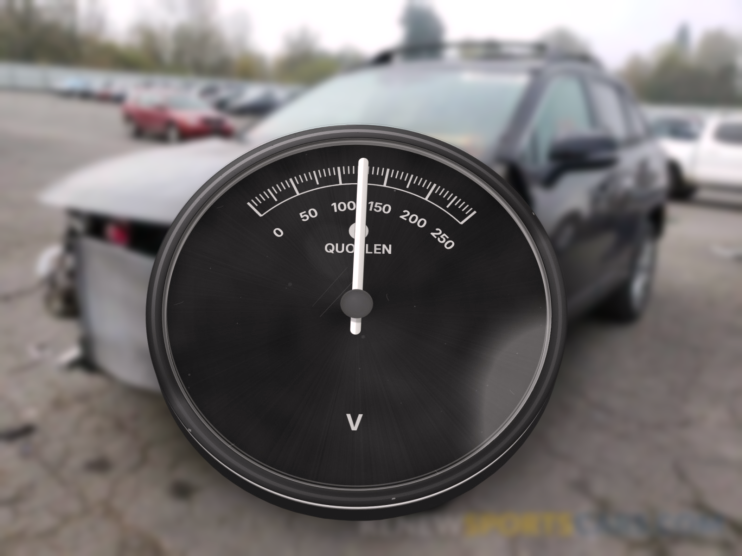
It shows V 125
